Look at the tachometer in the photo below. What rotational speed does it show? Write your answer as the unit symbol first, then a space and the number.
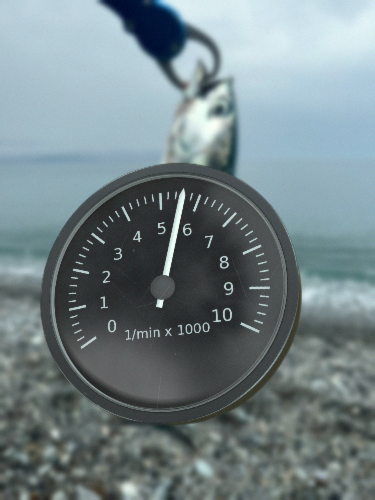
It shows rpm 5600
